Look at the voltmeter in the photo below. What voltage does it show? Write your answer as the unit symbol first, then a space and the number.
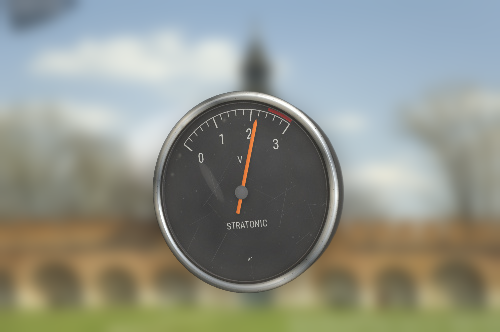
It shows V 2.2
